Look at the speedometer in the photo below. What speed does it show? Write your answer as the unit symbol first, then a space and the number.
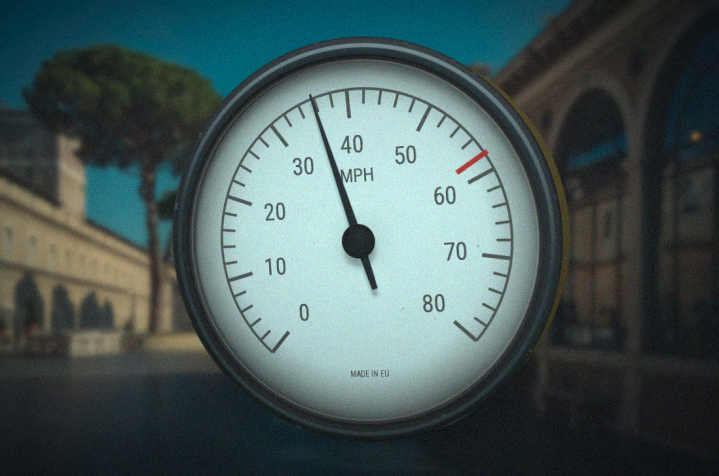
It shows mph 36
